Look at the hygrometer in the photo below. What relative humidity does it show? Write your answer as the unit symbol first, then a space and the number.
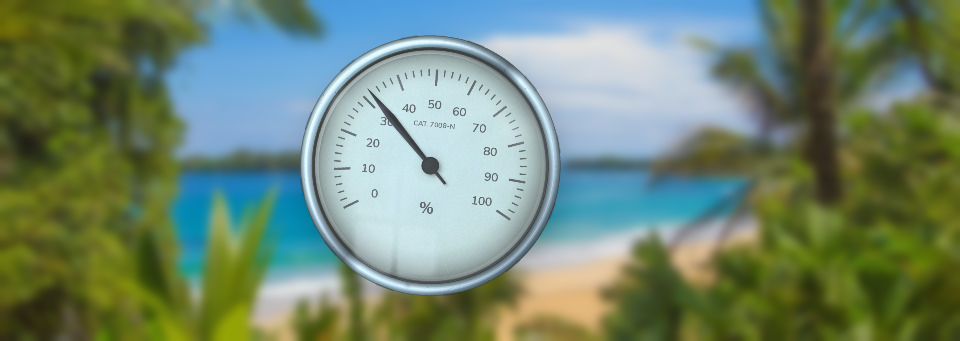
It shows % 32
